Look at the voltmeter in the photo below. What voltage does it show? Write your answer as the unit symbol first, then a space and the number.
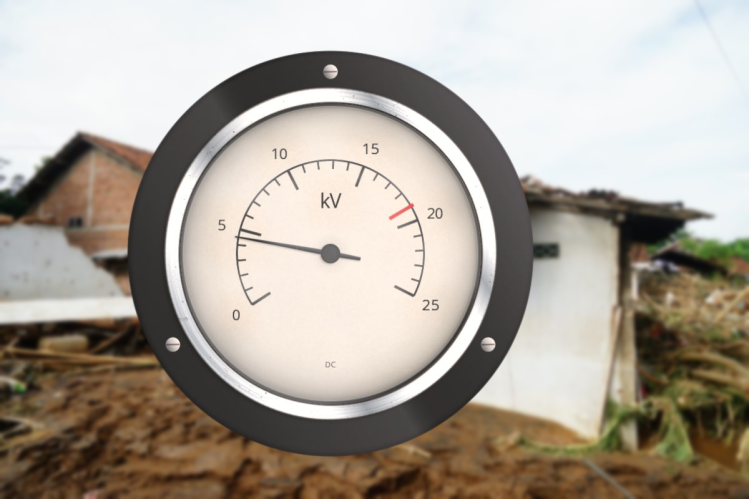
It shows kV 4.5
